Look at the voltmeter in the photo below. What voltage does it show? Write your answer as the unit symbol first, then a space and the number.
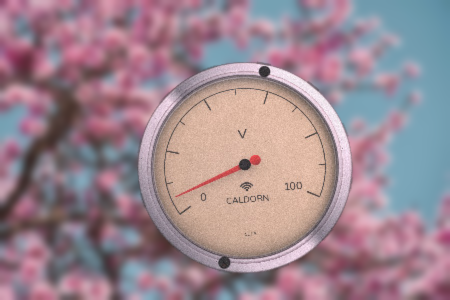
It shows V 5
